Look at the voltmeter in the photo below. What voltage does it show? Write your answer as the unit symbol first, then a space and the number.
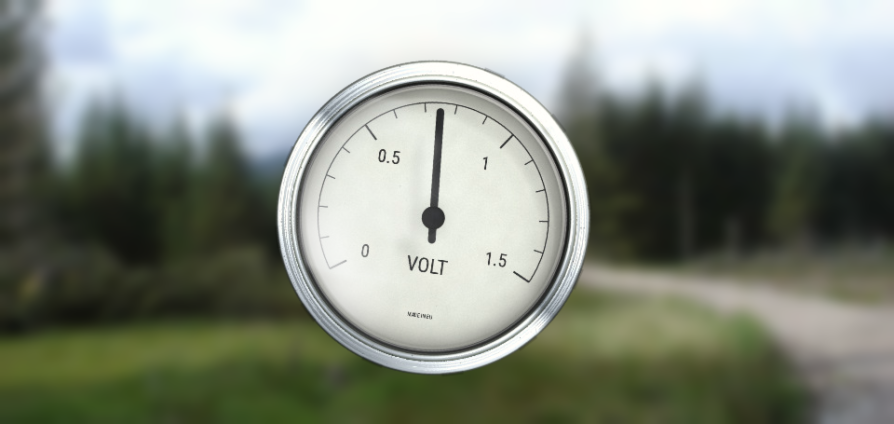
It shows V 0.75
